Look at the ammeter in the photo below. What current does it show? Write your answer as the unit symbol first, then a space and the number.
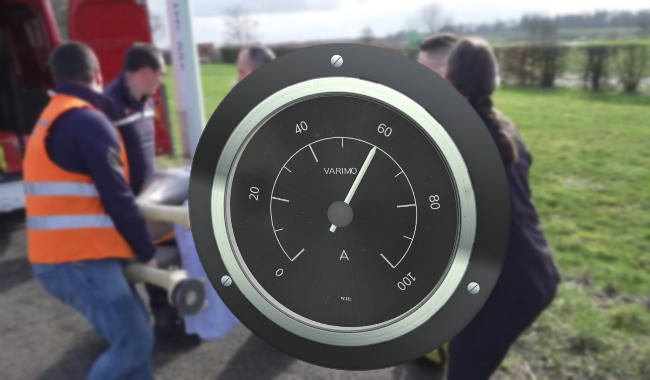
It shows A 60
